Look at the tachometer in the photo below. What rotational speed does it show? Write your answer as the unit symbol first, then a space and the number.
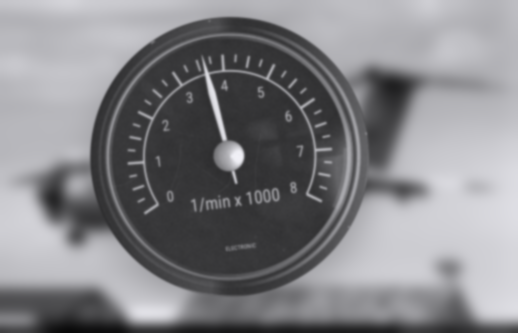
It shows rpm 3625
